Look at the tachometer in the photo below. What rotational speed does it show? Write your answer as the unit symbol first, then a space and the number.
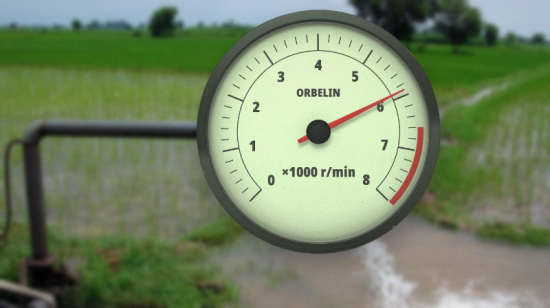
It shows rpm 5900
